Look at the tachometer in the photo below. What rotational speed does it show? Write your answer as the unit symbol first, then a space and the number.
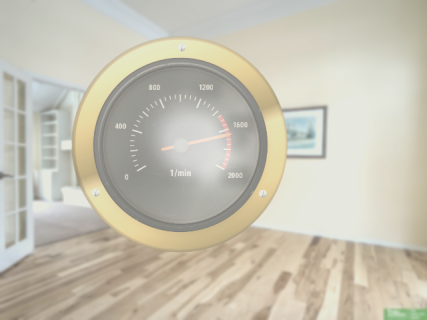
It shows rpm 1650
